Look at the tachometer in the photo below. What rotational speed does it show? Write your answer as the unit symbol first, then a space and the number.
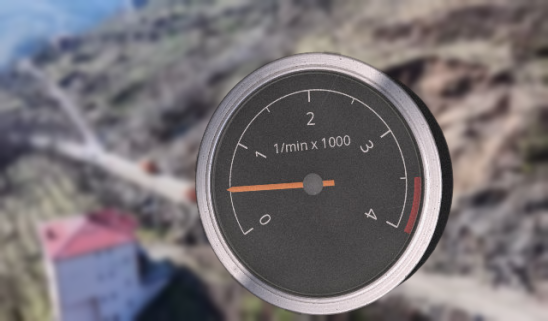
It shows rpm 500
